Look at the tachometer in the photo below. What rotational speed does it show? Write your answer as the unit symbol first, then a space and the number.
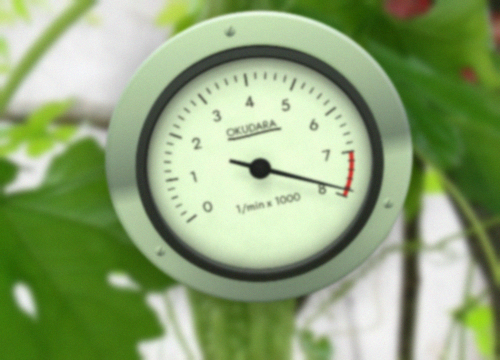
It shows rpm 7800
